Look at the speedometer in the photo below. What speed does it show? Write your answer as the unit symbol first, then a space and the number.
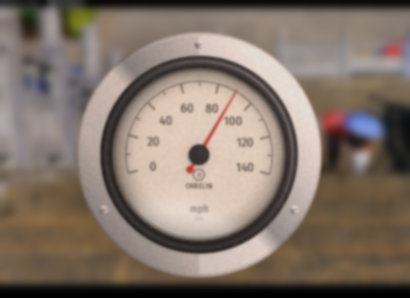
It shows mph 90
